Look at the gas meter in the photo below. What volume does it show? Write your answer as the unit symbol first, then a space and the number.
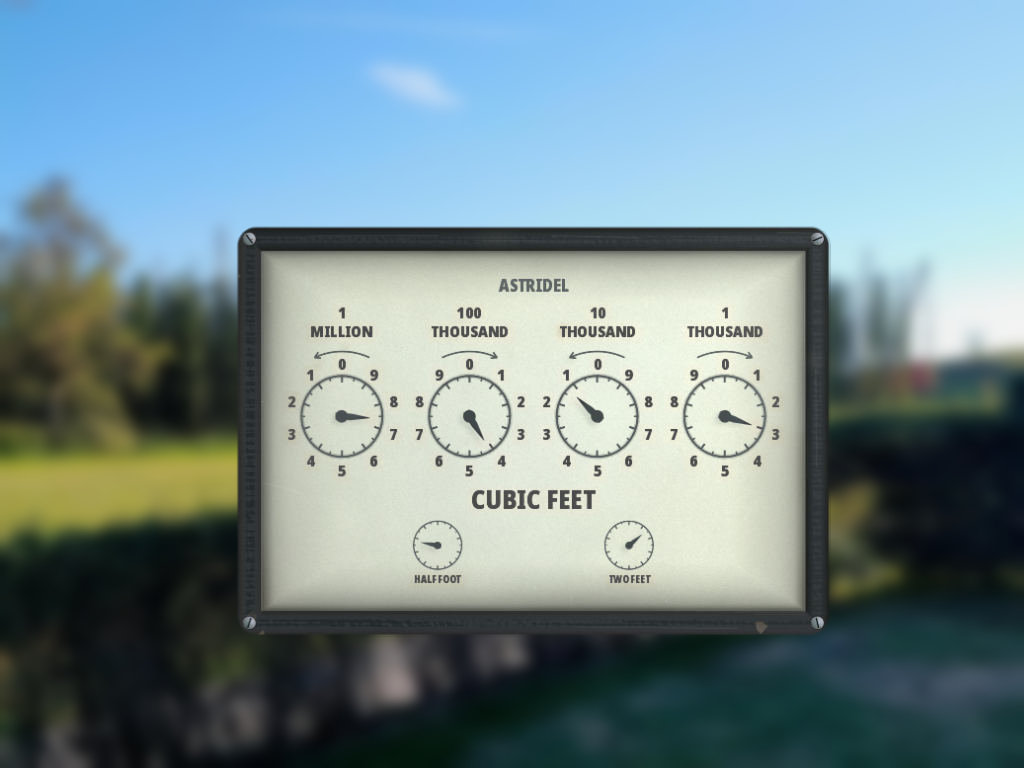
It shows ft³ 741300
